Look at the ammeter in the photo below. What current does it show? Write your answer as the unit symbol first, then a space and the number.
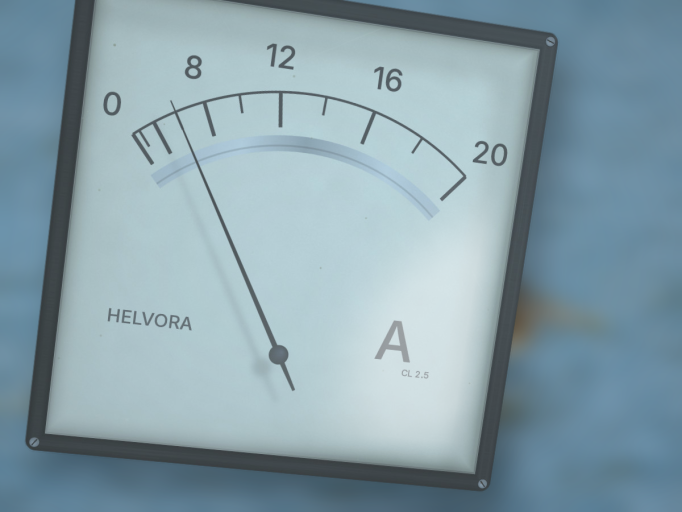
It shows A 6
